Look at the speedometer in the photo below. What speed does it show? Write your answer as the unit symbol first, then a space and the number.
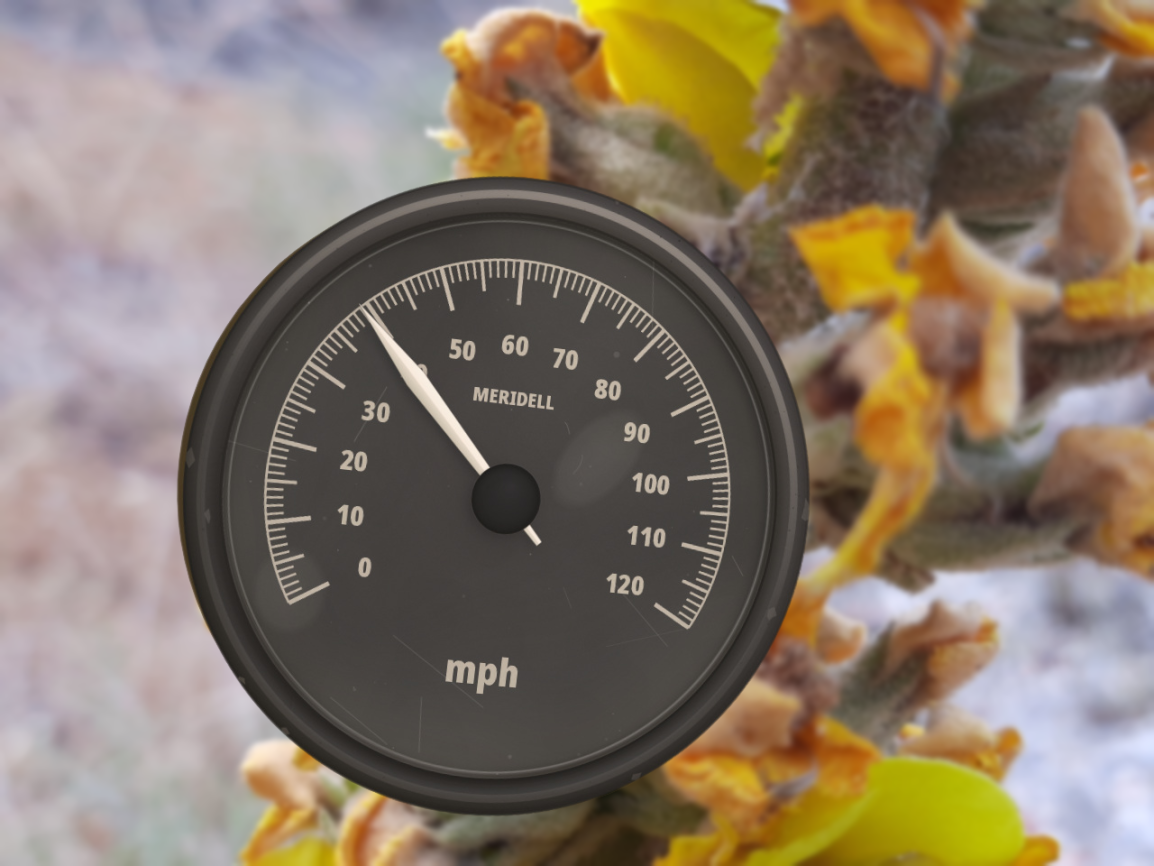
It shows mph 39
